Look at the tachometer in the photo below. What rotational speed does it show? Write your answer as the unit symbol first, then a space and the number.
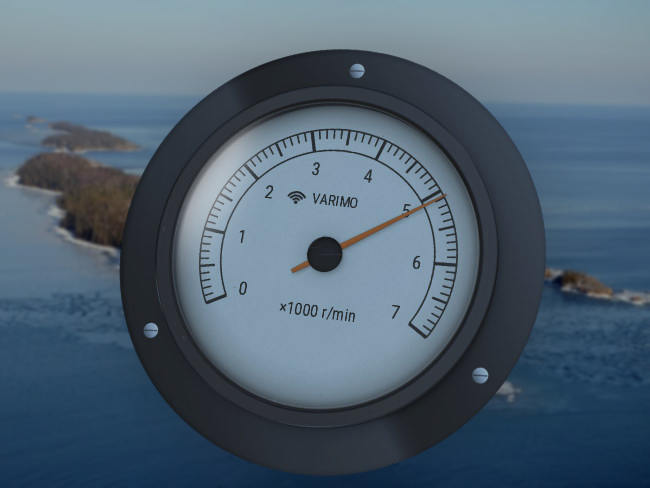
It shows rpm 5100
